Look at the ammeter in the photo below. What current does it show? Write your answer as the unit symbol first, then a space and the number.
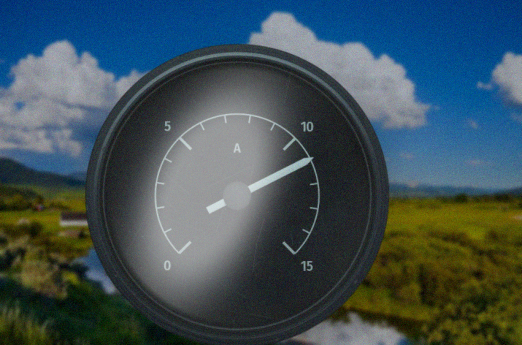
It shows A 11
